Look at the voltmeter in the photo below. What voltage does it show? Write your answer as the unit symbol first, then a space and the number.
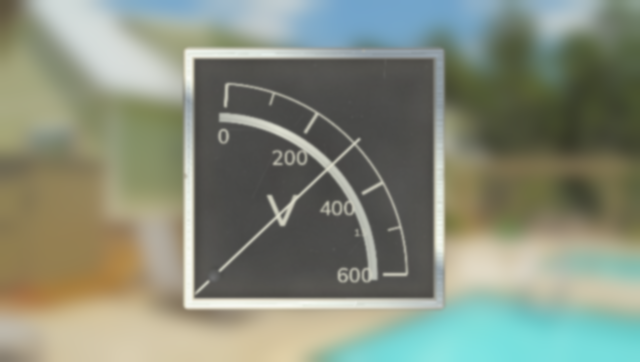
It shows V 300
